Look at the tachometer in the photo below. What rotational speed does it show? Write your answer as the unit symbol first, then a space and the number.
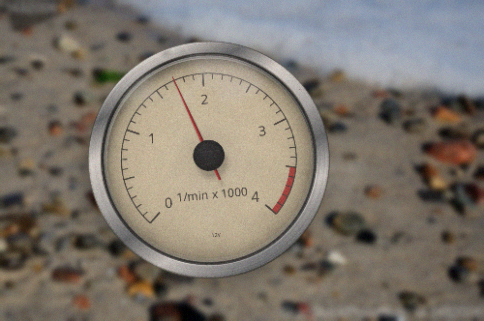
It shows rpm 1700
